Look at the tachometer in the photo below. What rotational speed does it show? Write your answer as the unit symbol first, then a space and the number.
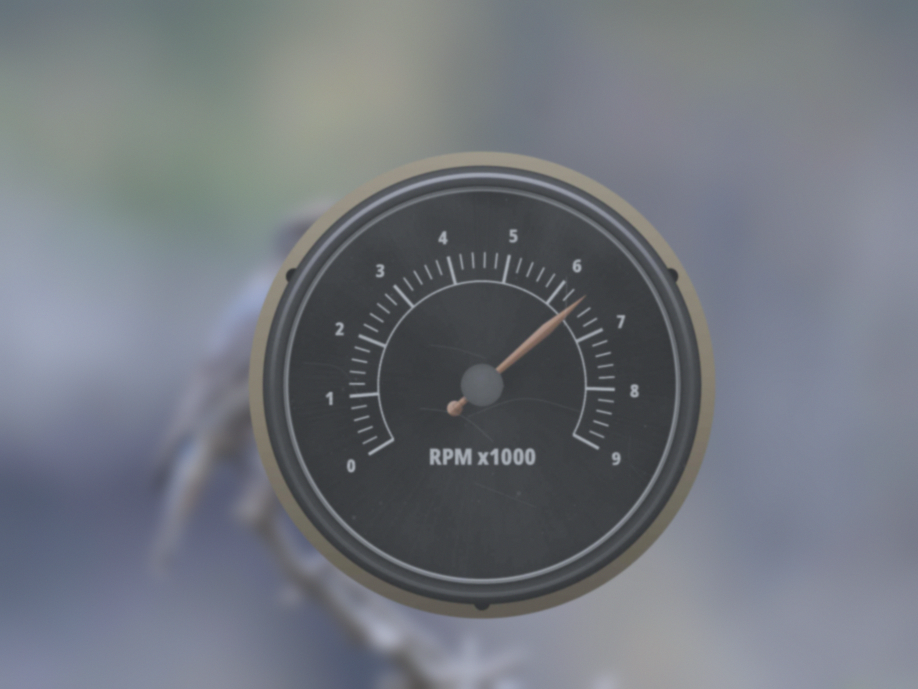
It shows rpm 6400
